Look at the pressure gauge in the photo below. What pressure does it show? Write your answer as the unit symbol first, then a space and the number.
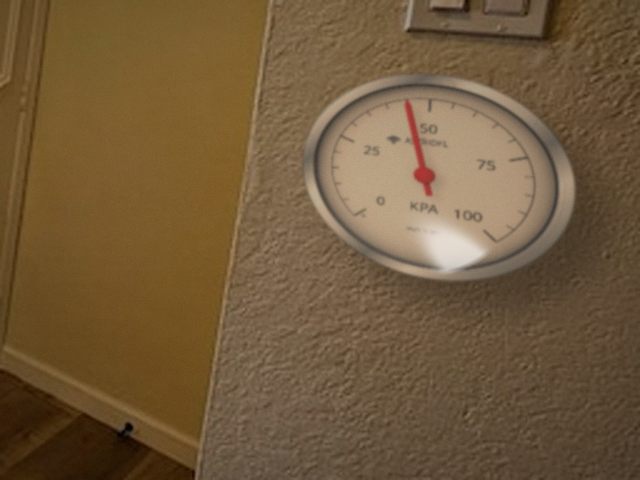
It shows kPa 45
